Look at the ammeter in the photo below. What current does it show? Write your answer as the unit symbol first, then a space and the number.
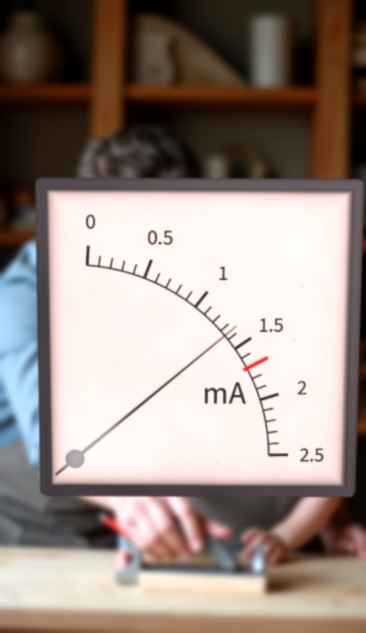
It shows mA 1.35
